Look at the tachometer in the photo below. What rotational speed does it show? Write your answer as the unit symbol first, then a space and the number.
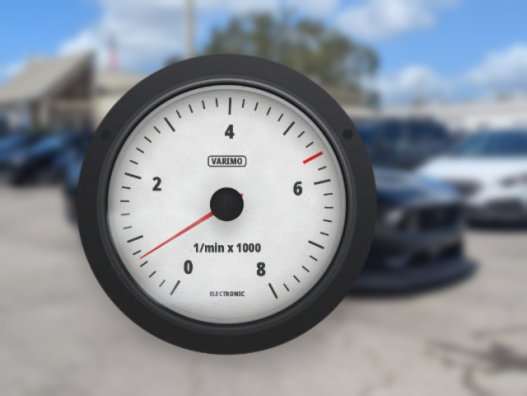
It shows rpm 700
